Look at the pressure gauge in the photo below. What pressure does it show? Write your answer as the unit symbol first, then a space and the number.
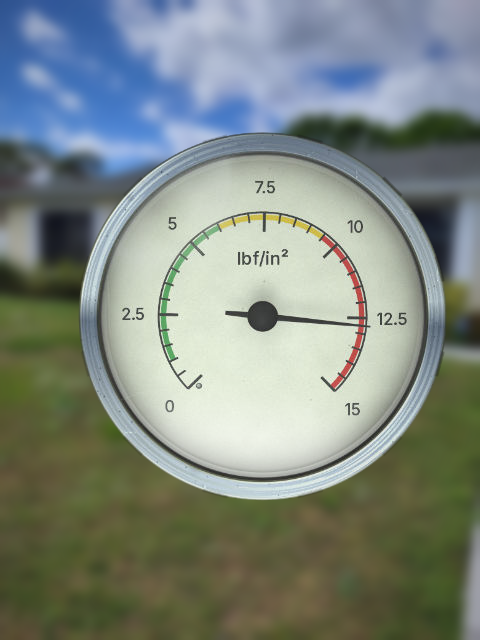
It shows psi 12.75
